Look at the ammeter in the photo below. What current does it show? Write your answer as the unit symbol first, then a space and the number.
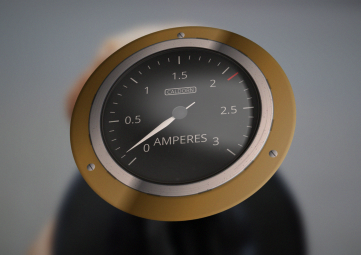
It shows A 0.1
